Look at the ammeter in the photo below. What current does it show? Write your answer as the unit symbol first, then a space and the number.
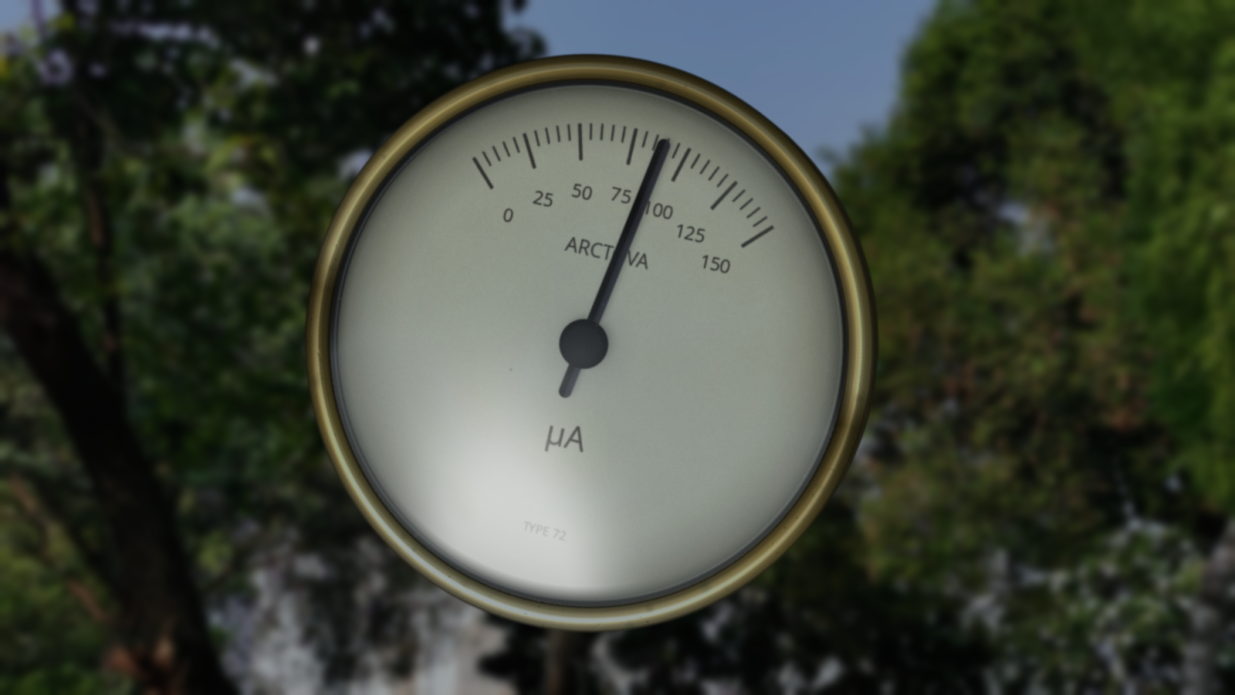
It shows µA 90
